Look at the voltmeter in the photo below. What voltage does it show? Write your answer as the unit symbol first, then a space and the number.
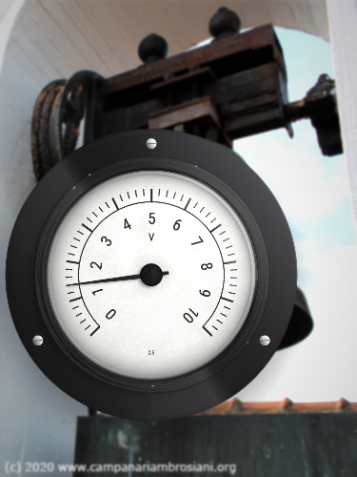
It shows V 1.4
